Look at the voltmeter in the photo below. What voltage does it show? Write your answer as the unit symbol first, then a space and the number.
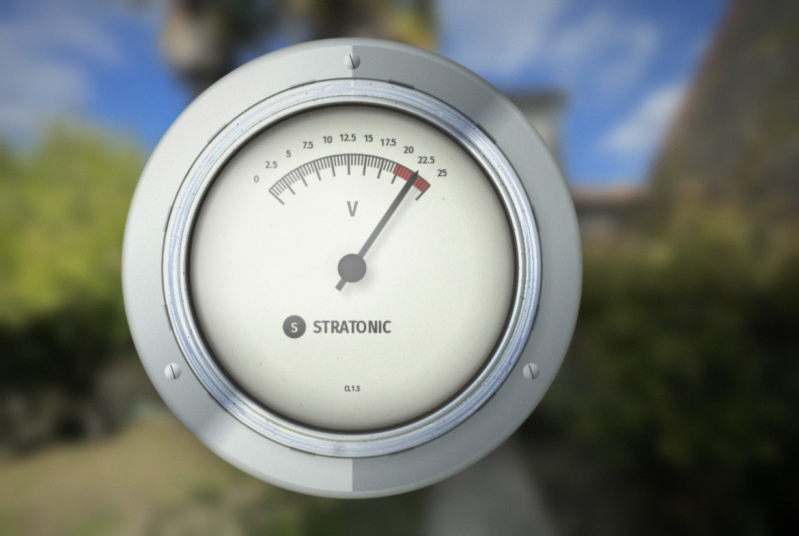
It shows V 22.5
